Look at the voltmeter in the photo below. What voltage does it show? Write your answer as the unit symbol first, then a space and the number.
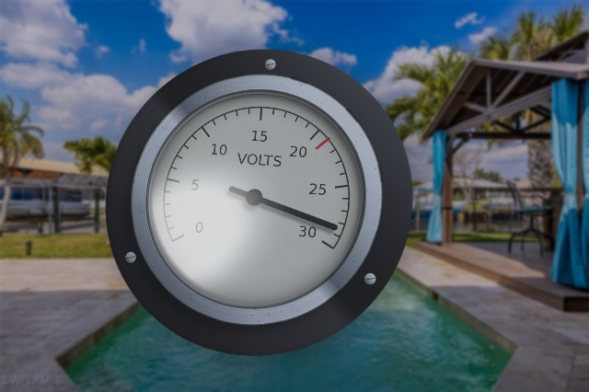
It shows V 28.5
